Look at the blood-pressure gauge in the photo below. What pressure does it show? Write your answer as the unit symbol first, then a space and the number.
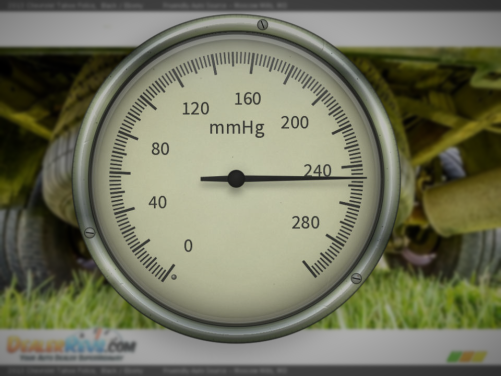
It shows mmHg 246
